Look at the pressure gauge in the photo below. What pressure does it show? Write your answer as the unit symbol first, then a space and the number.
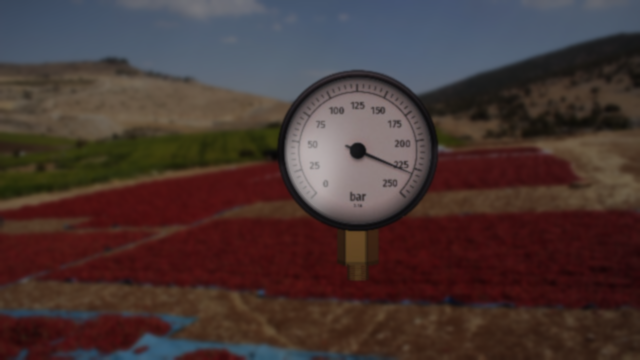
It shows bar 230
